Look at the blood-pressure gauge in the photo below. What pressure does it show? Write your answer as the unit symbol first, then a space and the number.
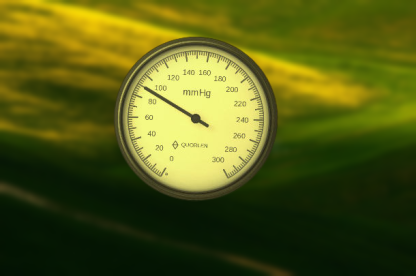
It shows mmHg 90
